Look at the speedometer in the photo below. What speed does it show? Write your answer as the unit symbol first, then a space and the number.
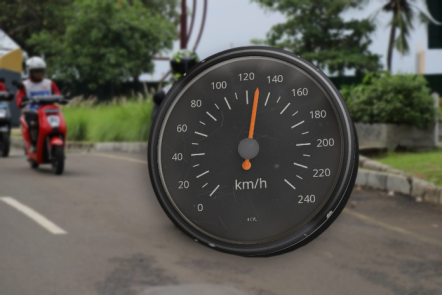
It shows km/h 130
